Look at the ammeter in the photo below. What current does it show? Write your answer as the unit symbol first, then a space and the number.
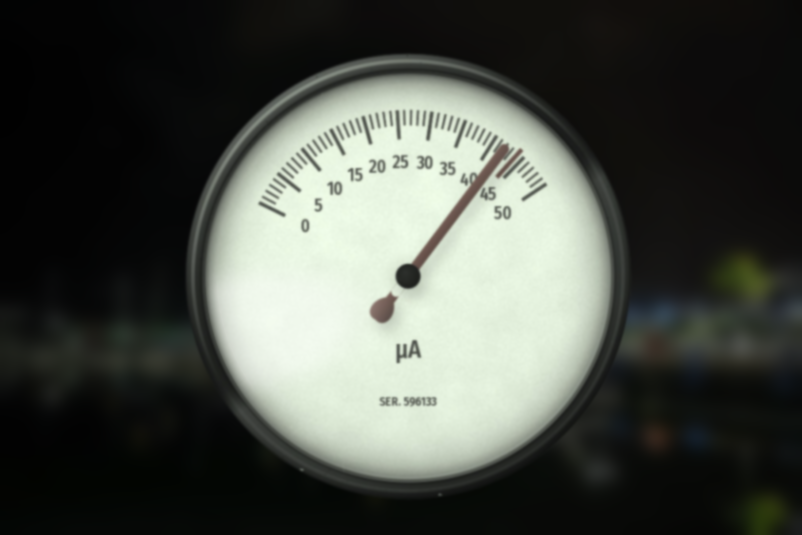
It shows µA 42
